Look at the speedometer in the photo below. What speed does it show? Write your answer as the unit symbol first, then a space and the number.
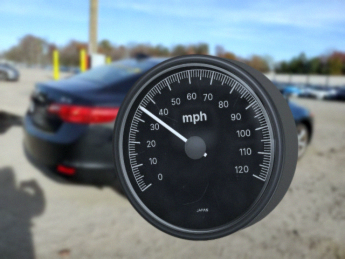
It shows mph 35
